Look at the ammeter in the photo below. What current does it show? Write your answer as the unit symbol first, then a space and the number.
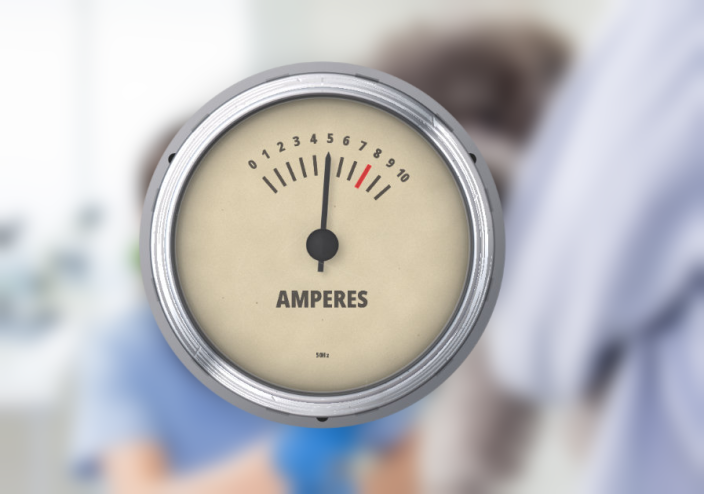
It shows A 5
